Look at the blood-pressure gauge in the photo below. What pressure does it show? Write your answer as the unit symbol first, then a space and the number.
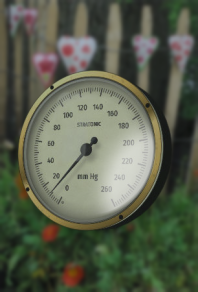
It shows mmHg 10
